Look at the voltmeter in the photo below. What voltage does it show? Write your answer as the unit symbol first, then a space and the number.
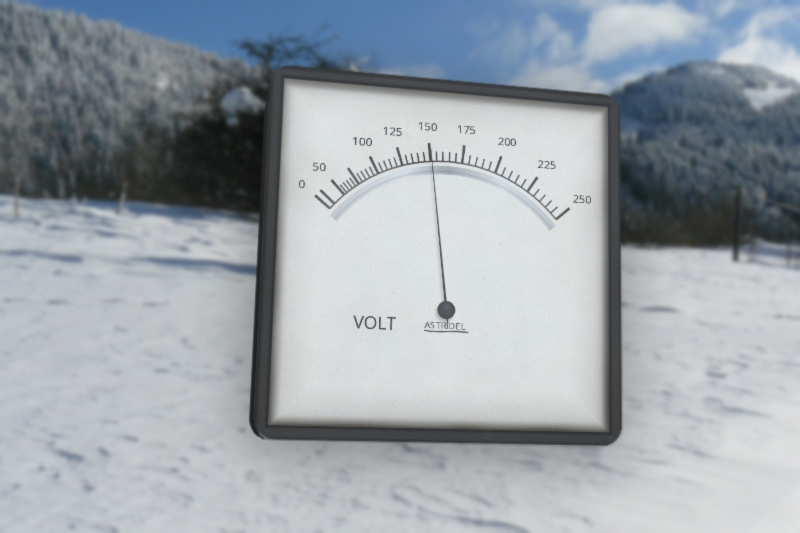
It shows V 150
